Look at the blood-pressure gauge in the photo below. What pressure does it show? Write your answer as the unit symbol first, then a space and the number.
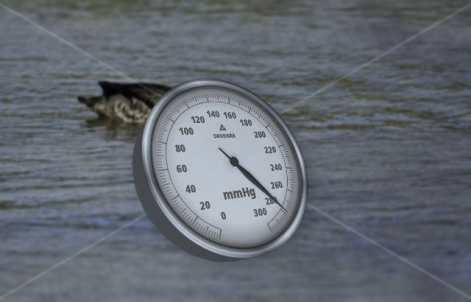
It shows mmHg 280
